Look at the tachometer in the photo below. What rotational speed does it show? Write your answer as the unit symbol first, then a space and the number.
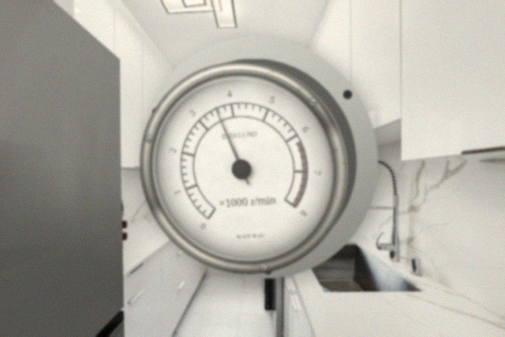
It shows rpm 3600
